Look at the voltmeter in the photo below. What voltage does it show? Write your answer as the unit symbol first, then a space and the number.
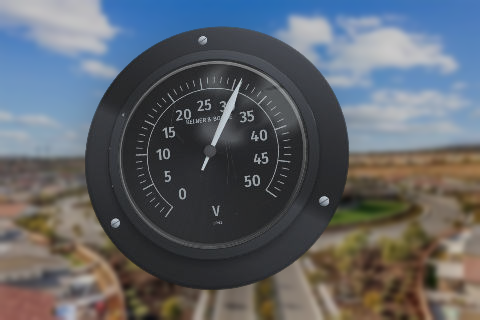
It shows V 31
